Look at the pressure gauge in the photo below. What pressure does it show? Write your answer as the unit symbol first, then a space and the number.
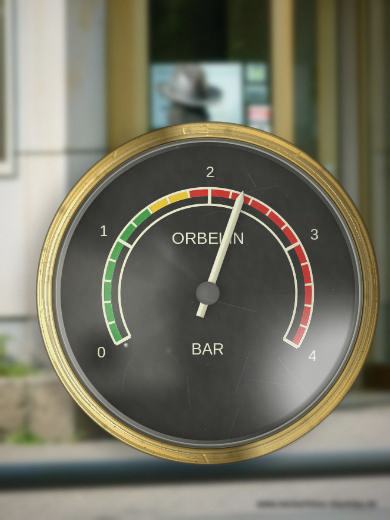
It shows bar 2.3
